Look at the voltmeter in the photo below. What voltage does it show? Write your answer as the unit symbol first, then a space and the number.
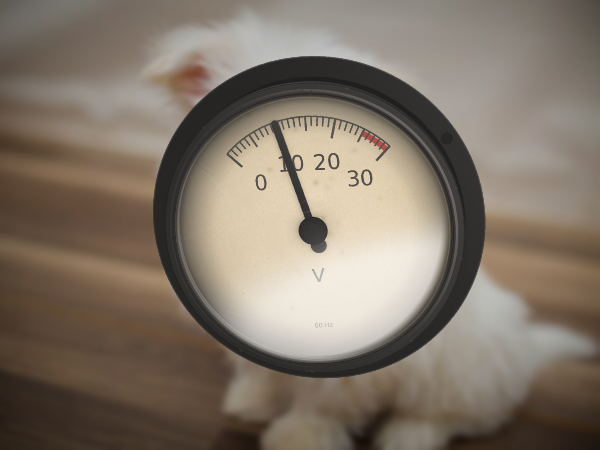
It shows V 10
